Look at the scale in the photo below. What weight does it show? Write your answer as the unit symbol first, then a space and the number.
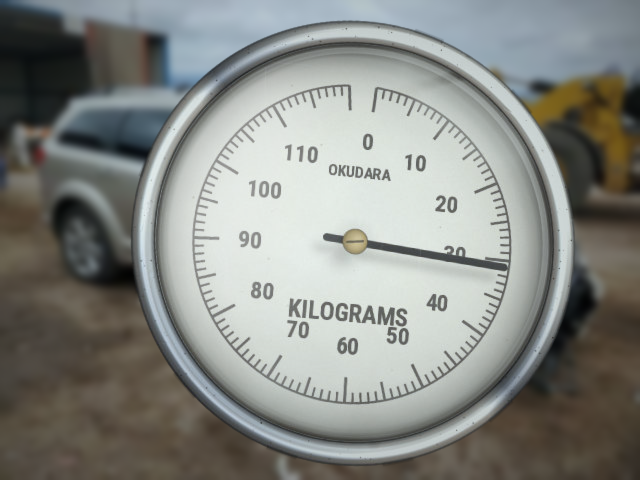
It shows kg 31
